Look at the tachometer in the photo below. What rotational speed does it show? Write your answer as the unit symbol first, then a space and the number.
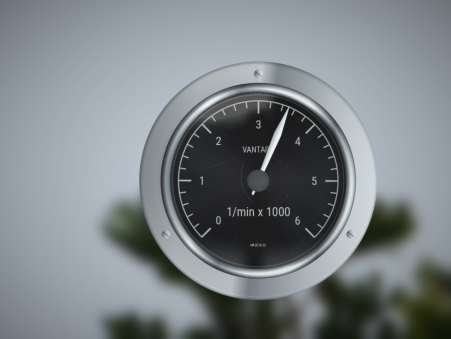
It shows rpm 3500
